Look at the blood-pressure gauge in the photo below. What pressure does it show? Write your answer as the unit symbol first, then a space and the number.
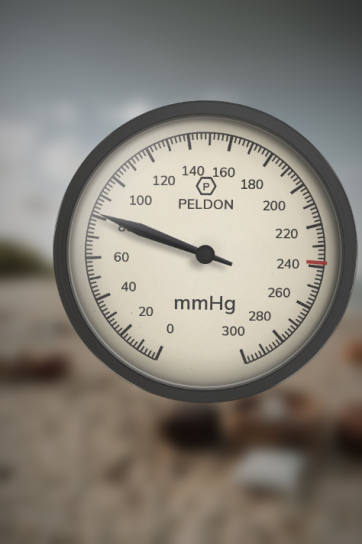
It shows mmHg 82
